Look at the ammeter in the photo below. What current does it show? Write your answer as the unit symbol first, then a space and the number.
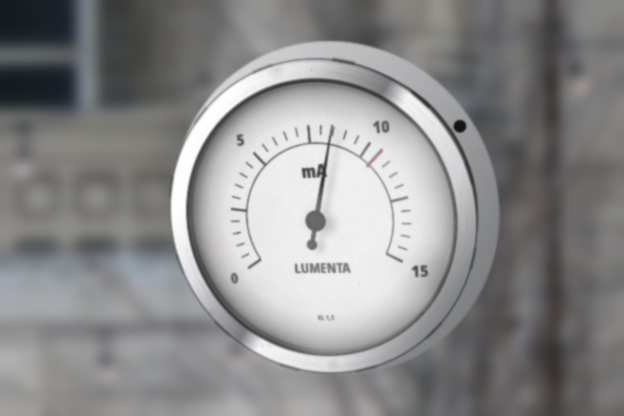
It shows mA 8.5
